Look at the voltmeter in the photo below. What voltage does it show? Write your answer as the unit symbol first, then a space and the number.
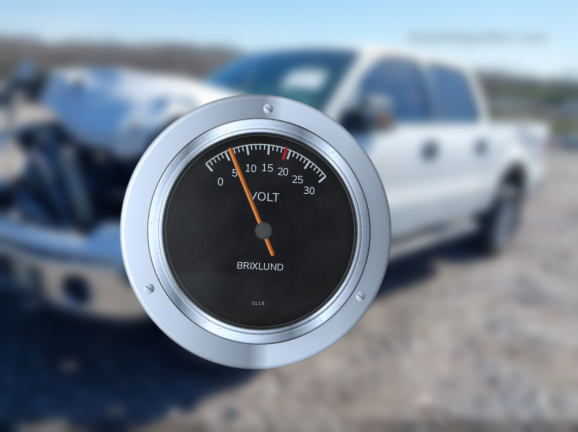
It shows V 6
